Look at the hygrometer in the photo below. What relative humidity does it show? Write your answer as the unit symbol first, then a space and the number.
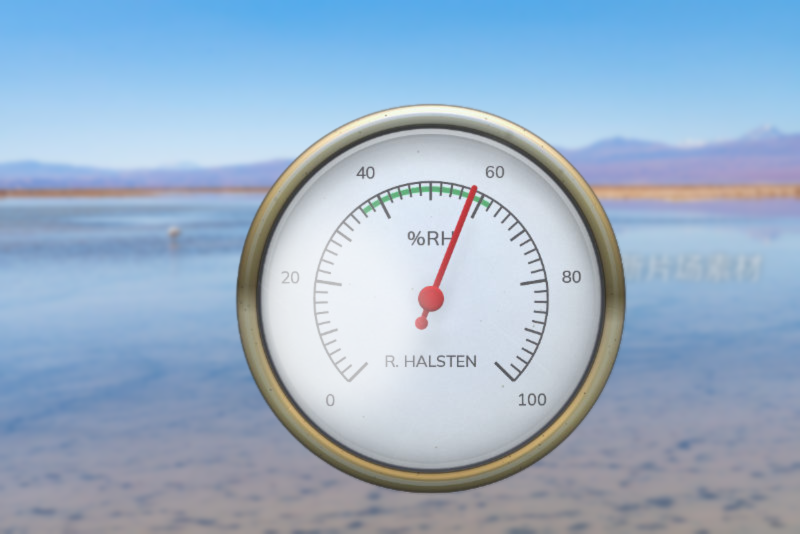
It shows % 58
